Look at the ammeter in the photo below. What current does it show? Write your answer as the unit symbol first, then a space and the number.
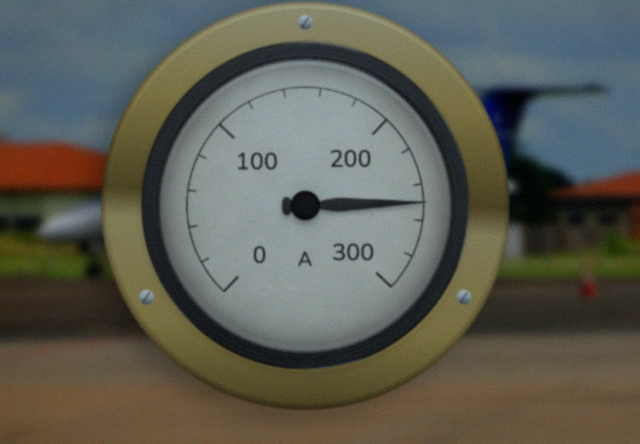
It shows A 250
